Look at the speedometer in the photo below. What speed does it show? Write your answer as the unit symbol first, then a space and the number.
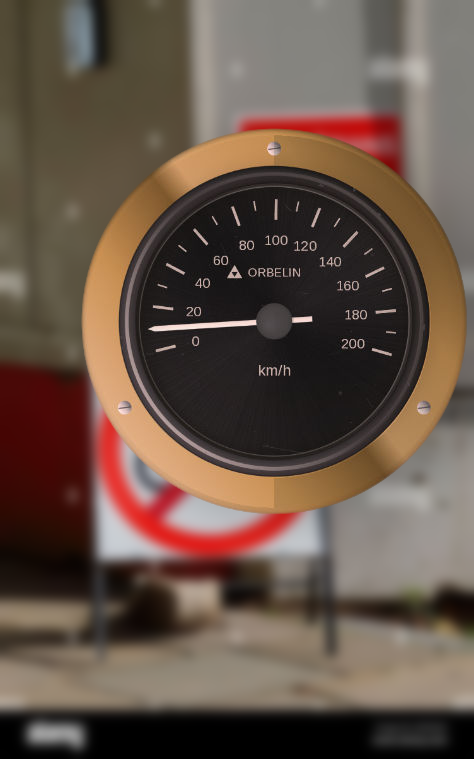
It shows km/h 10
